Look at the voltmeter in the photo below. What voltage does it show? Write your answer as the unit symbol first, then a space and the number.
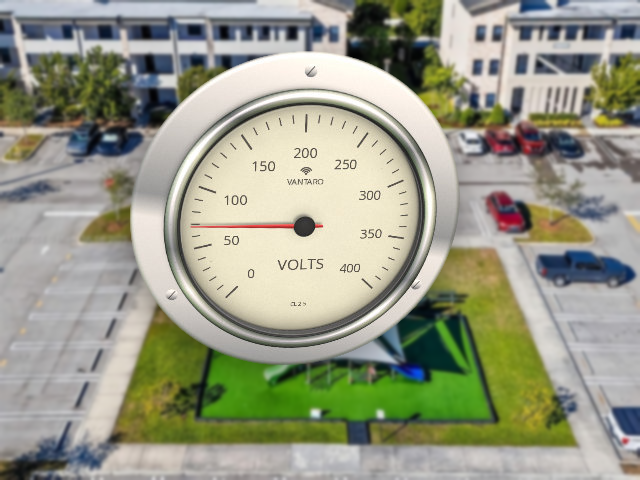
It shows V 70
